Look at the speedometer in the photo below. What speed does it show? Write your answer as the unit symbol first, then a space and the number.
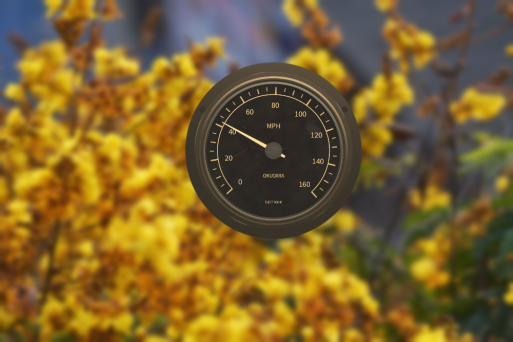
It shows mph 42.5
